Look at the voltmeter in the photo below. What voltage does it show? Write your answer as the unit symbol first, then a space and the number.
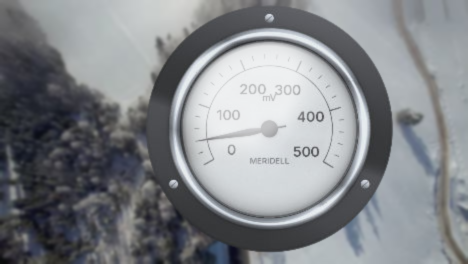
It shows mV 40
